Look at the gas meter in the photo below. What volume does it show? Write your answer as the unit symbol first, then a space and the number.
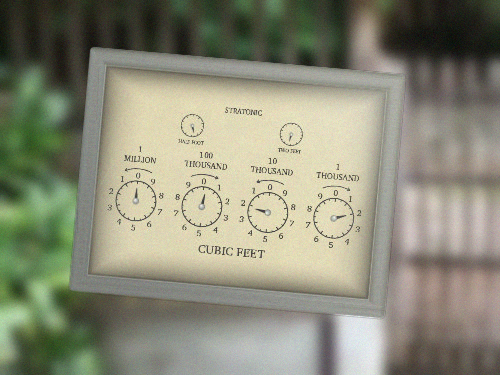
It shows ft³ 2200
